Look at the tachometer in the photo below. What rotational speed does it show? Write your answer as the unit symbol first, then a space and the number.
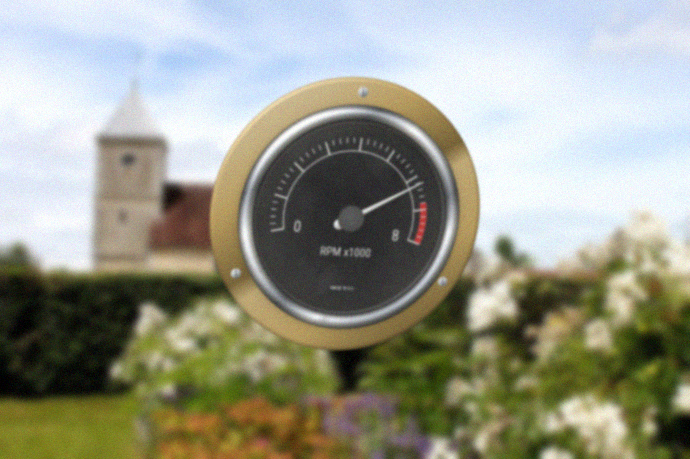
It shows rpm 6200
